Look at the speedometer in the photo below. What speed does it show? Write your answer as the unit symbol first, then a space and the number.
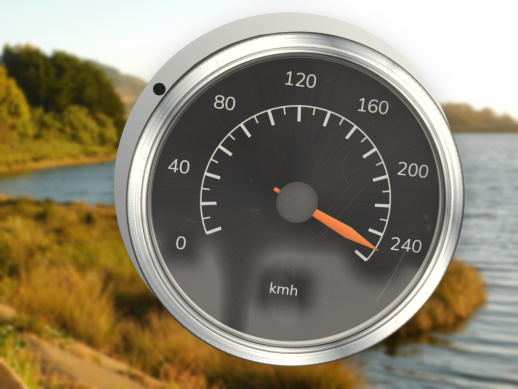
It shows km/h 250
